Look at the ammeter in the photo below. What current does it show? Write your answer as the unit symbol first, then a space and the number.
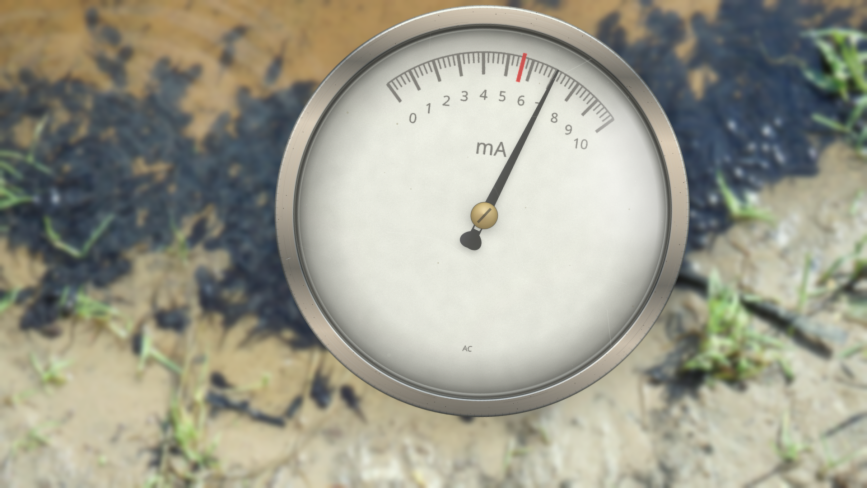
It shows mA 7
